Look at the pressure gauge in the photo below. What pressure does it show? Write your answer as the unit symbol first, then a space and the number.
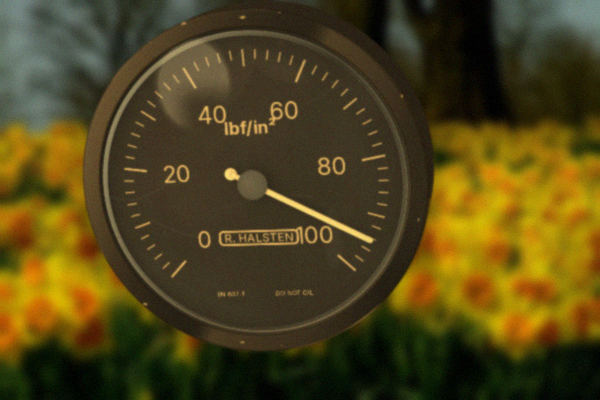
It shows psi 94
